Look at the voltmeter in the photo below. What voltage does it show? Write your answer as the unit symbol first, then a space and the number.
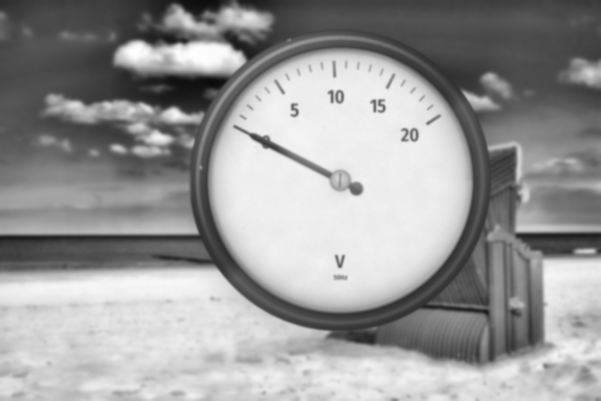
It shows V 0
